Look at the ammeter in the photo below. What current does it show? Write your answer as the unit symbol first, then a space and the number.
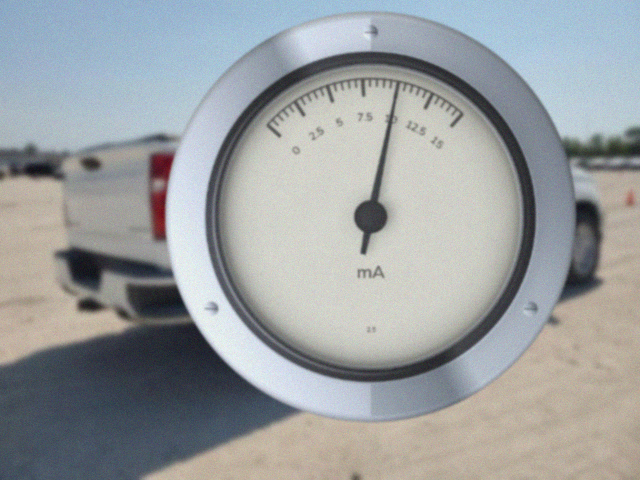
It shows mA 10
